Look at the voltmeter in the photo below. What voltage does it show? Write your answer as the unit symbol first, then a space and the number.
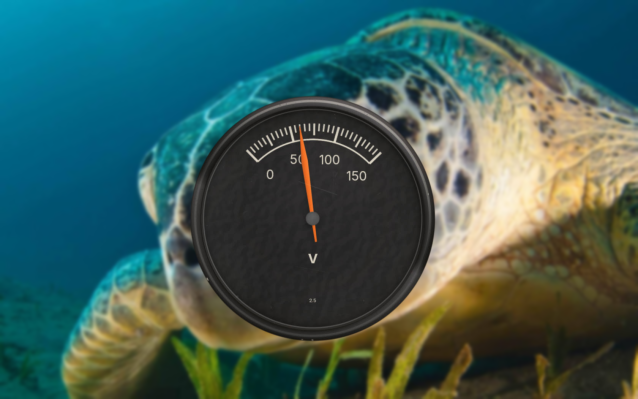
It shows V 60
